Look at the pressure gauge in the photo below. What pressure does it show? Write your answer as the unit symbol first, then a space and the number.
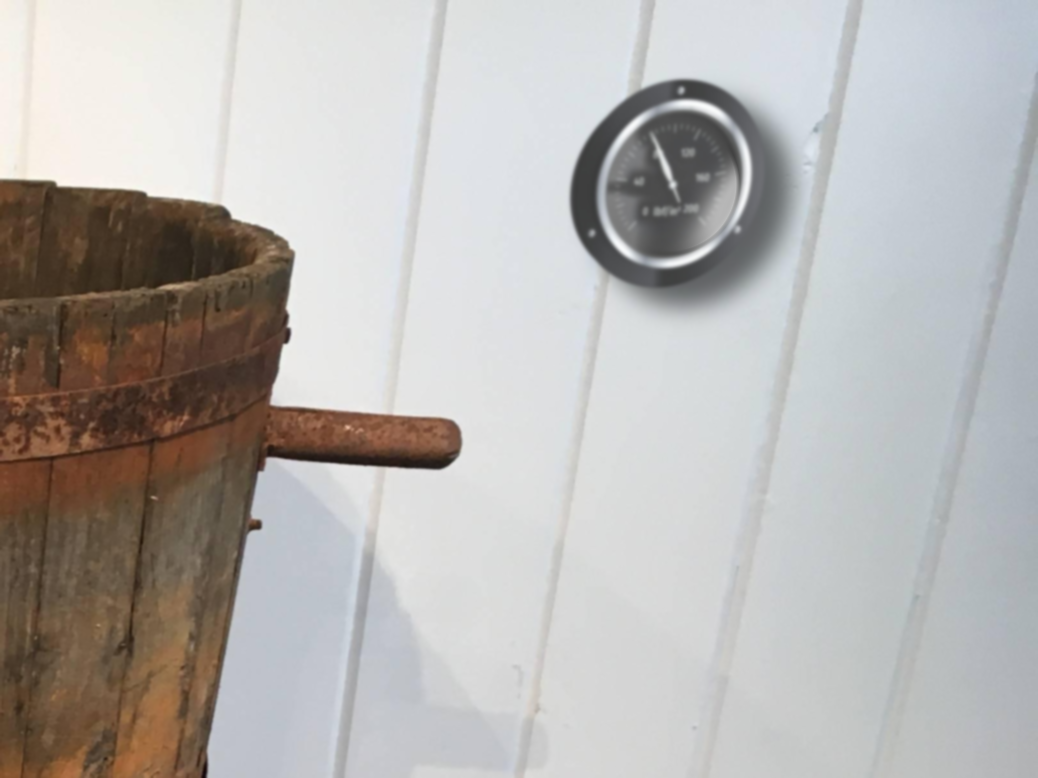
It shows psi 80
